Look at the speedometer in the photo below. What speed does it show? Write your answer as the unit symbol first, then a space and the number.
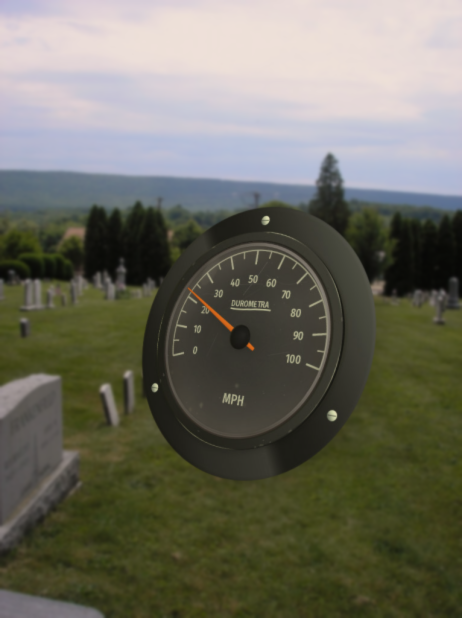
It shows mph 22.5
